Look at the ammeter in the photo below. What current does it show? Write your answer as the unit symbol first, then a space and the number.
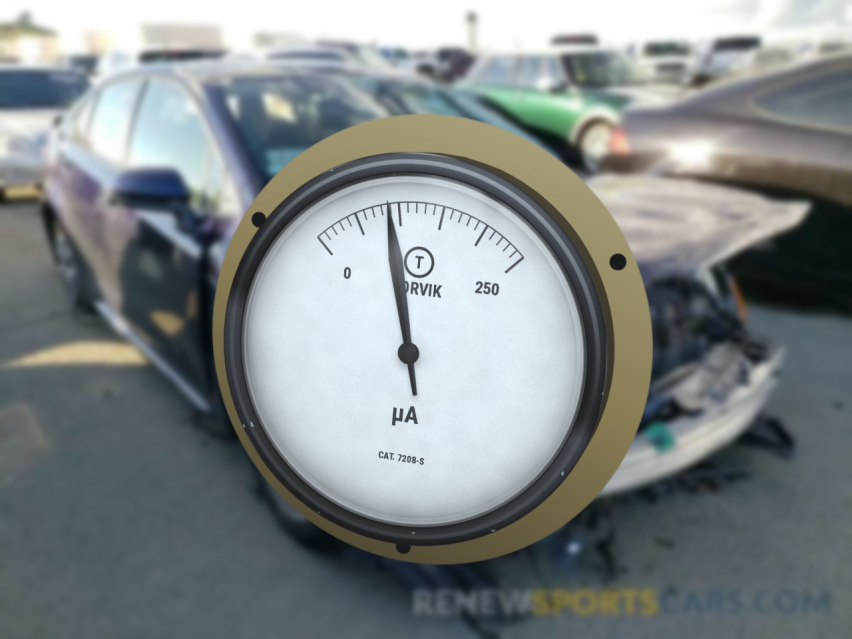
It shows µA 90
